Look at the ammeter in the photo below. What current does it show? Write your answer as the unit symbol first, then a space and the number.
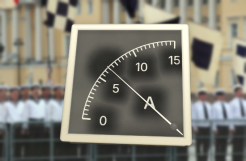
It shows A 6.5
